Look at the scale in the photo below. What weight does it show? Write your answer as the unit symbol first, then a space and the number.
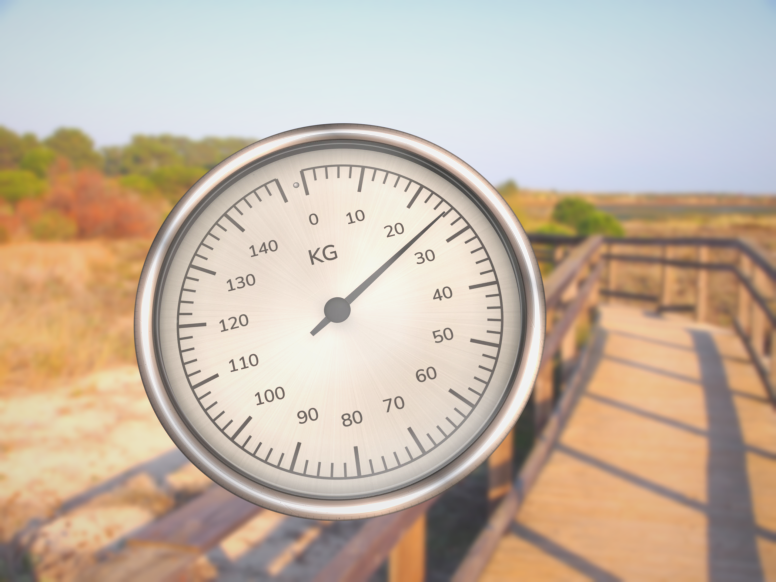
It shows kg 26
